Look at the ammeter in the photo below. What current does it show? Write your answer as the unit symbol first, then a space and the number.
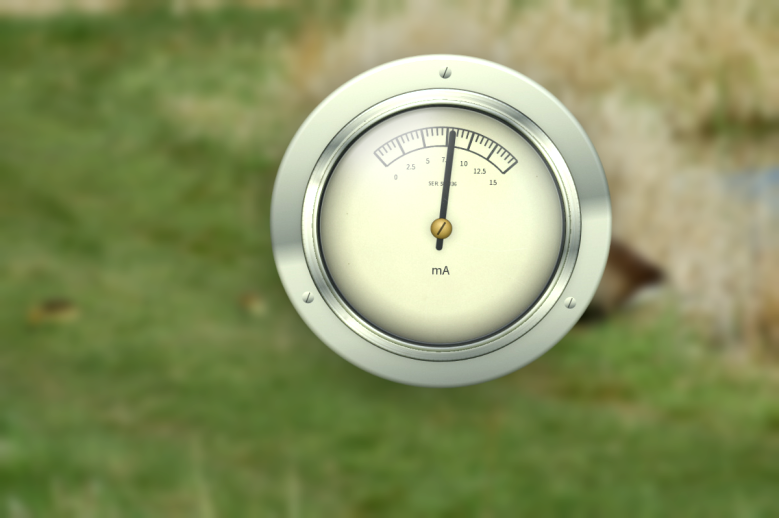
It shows mA 8
